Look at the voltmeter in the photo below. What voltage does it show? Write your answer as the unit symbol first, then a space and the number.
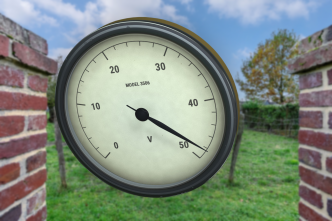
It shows V 48
